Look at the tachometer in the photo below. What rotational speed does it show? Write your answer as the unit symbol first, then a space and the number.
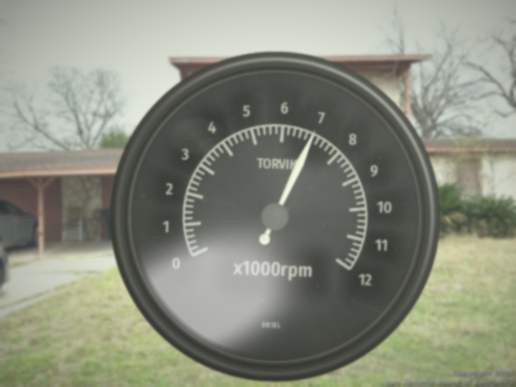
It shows rpm 7000
